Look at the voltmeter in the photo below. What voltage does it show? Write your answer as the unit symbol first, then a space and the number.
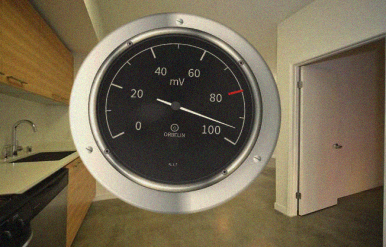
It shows mV 95
